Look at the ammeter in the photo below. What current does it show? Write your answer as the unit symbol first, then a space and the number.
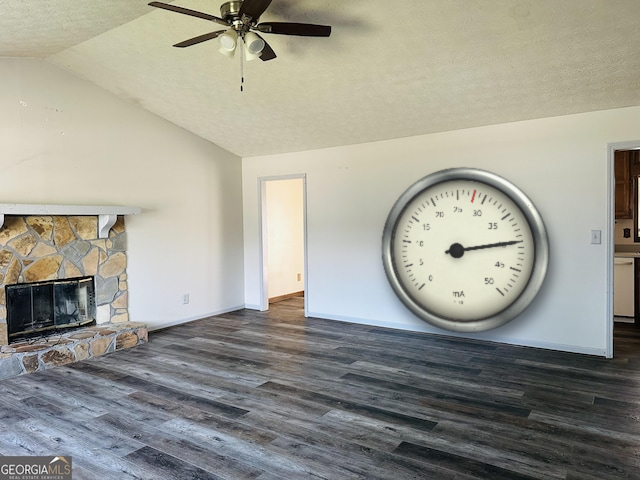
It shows mA 40
